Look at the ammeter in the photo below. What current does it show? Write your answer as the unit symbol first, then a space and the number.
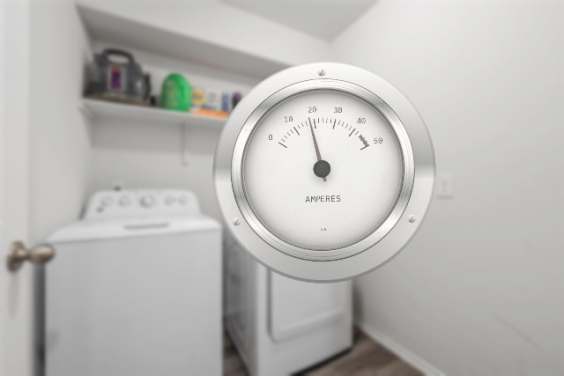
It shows A 18
